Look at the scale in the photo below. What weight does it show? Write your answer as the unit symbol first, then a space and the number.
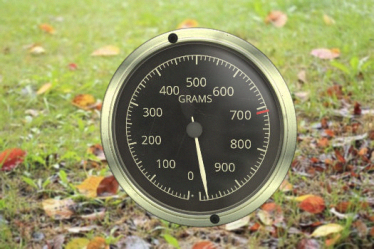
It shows g 980
